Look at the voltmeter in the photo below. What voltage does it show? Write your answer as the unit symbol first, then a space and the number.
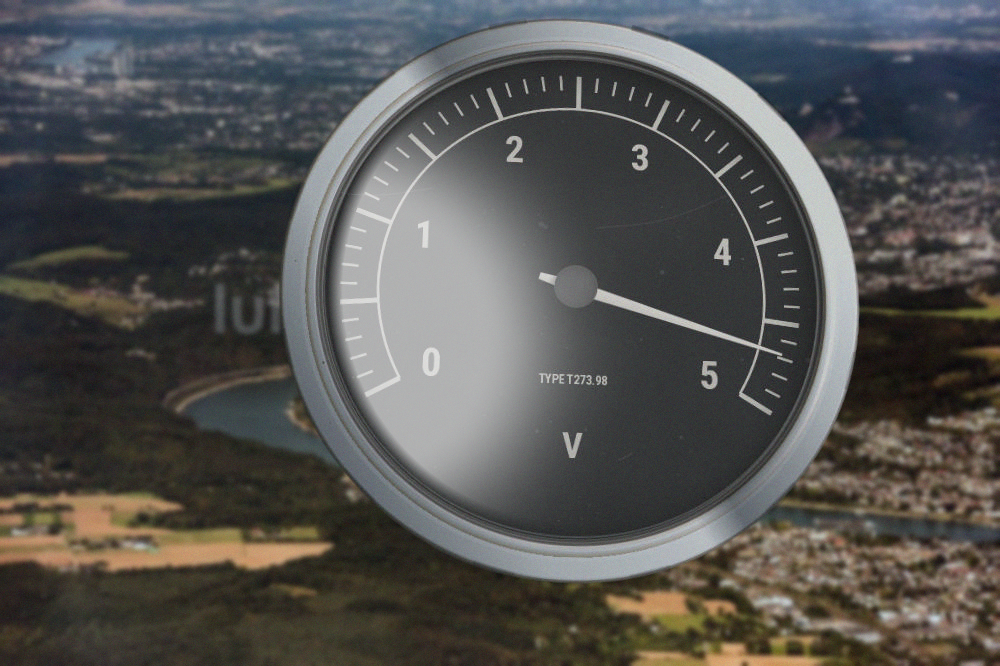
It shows V 4.7
